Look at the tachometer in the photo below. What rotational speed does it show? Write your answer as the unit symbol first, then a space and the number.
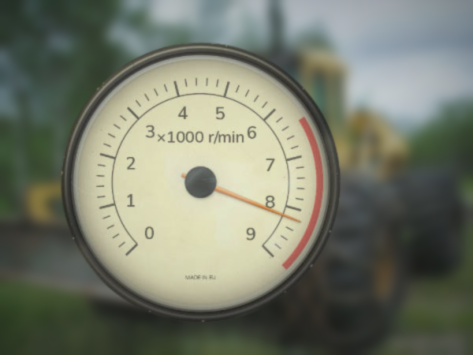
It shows rpm 8200
